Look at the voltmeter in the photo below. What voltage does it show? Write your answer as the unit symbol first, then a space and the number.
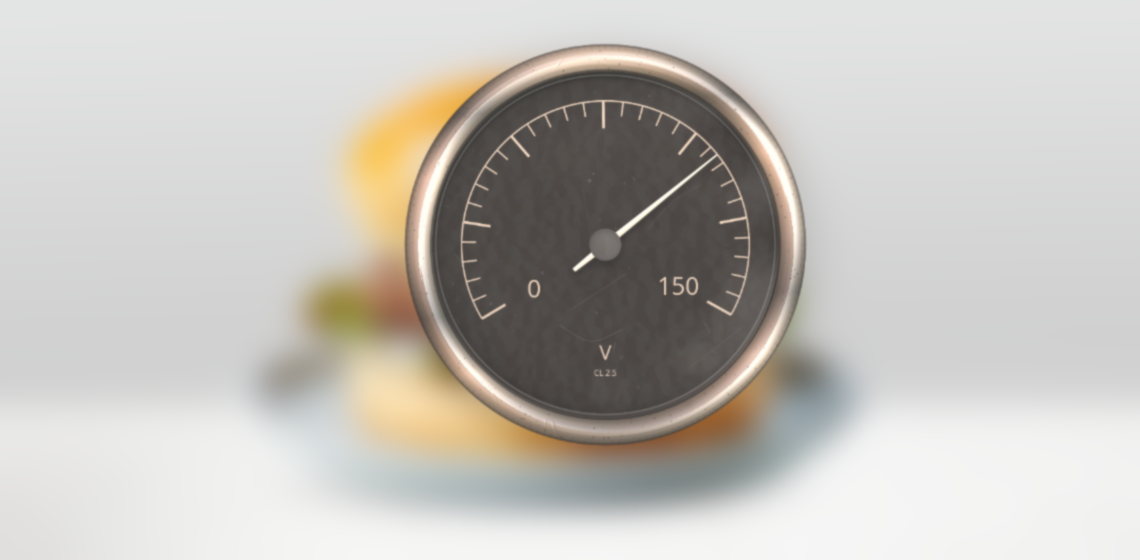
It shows V 107.5
